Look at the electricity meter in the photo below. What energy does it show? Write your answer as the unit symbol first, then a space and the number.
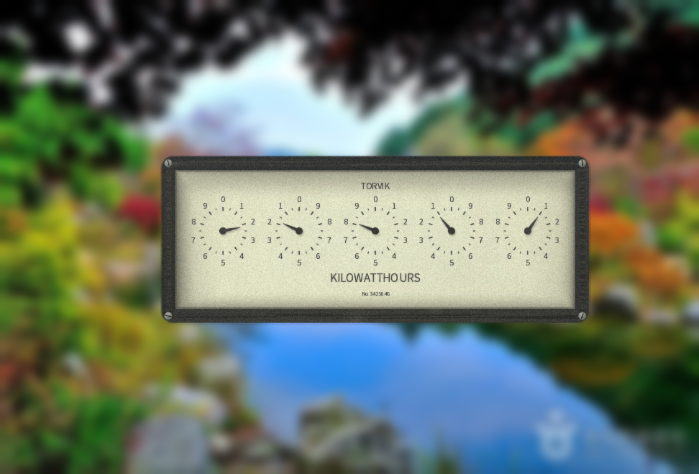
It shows kWh 21811
